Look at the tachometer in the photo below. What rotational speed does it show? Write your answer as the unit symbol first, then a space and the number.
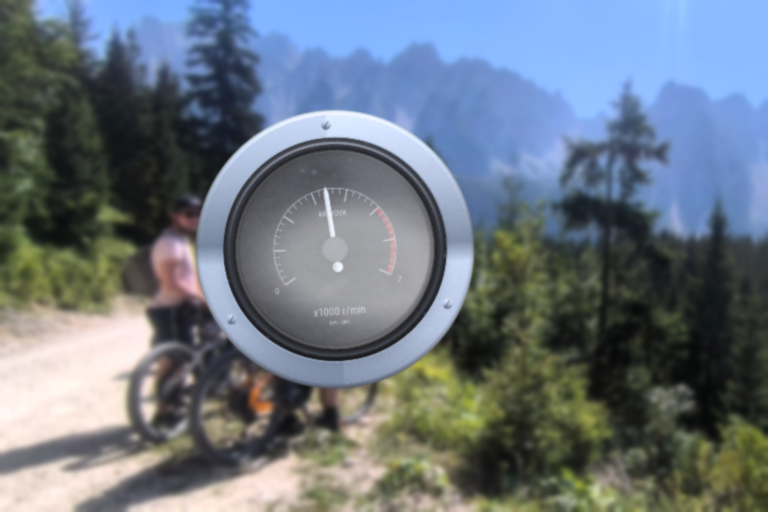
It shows rpm 3400
